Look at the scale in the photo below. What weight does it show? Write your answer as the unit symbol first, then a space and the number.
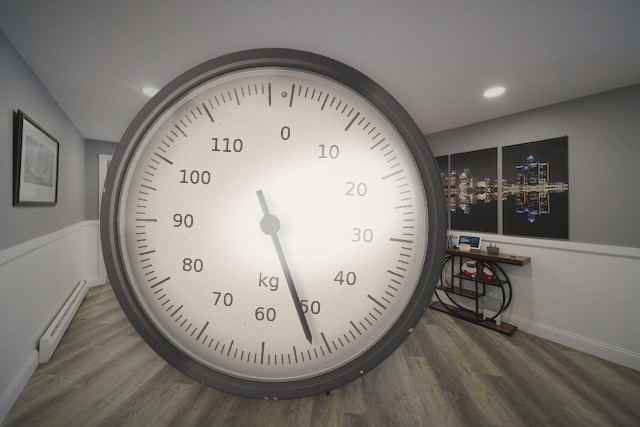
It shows kg 52
